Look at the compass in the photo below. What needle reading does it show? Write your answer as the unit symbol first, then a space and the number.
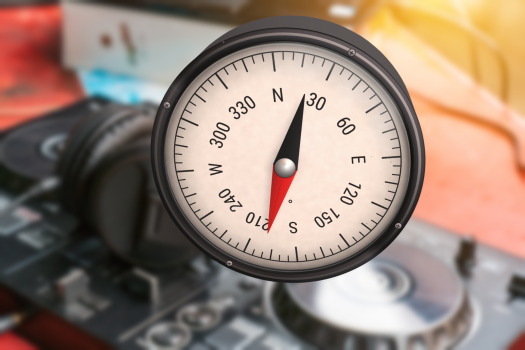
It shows ° 200
